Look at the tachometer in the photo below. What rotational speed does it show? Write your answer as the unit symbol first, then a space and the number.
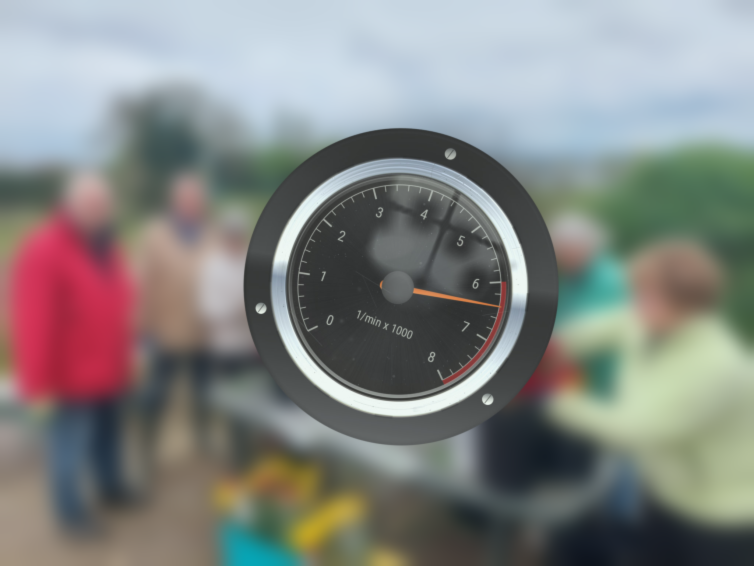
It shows rpm 6400
